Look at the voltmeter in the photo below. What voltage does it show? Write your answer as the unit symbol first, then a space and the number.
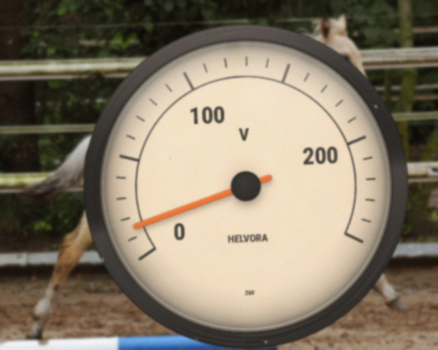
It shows V 15
